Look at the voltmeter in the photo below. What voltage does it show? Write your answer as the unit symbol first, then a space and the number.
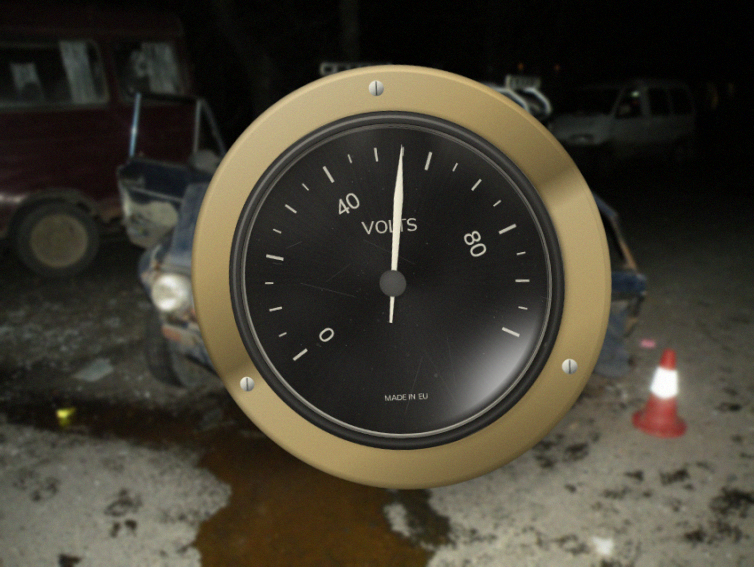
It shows V 55
